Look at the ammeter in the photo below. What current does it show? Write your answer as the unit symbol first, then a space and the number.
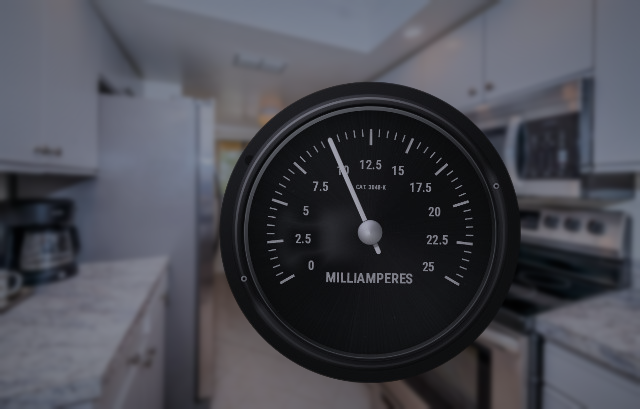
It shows mA 10
